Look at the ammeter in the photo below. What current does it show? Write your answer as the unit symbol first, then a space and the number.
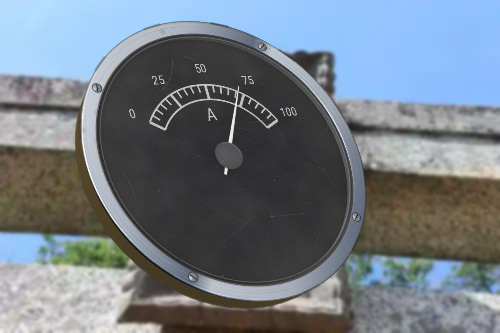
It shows A 70
